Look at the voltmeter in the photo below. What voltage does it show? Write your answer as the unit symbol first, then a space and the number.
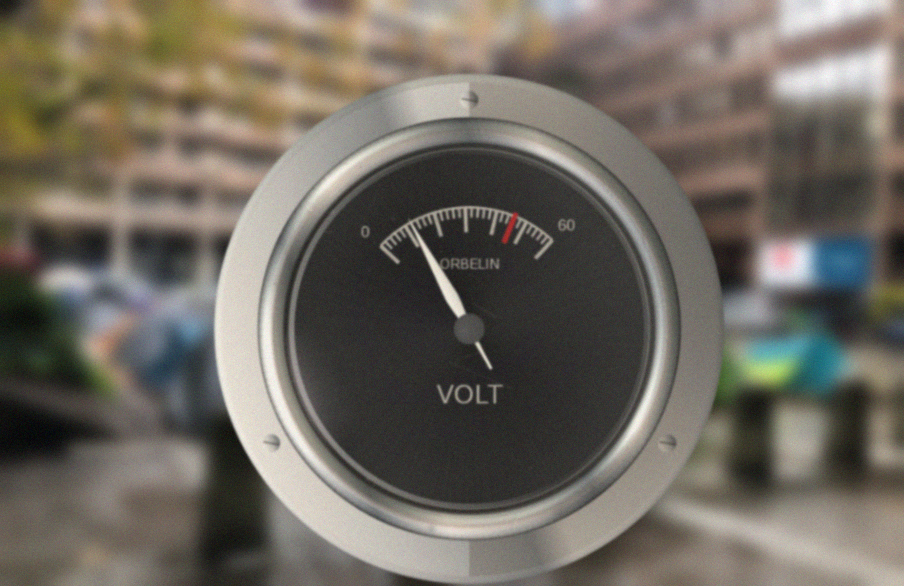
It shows V 12
